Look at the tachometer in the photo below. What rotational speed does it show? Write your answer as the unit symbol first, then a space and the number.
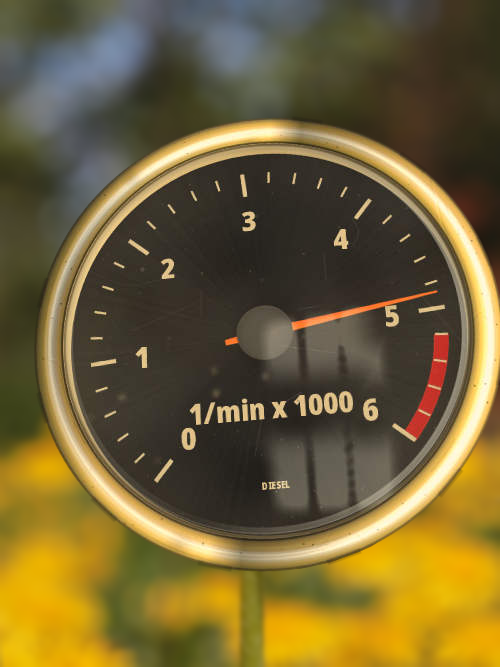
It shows rpm 4900
